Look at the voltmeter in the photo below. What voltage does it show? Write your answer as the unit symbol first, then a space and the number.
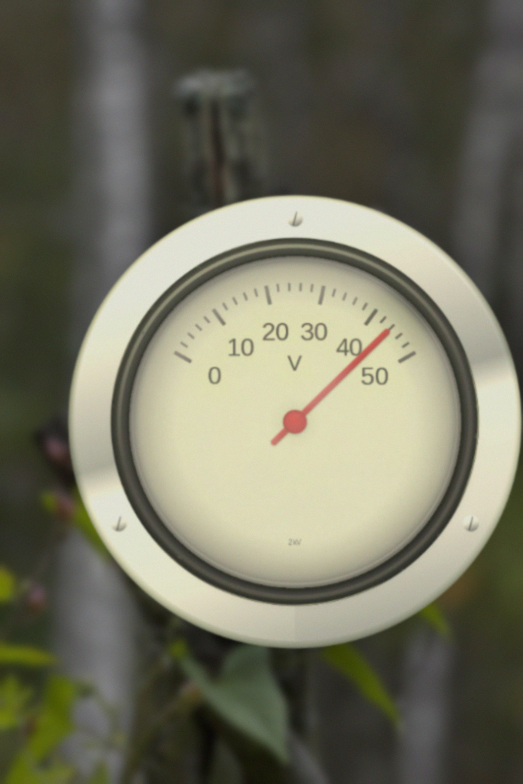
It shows V 44
